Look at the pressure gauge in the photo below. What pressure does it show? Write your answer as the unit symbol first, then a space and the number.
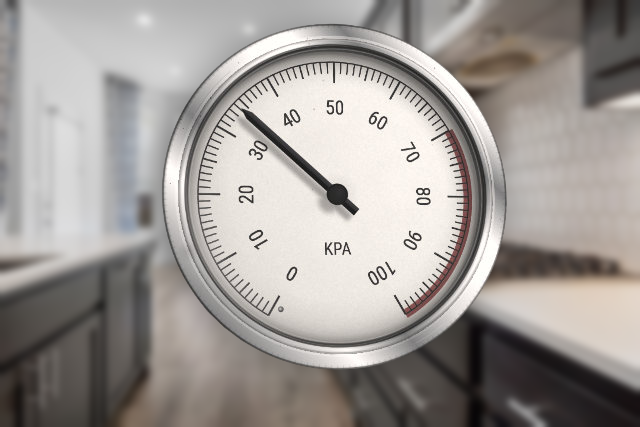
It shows kPa 34
